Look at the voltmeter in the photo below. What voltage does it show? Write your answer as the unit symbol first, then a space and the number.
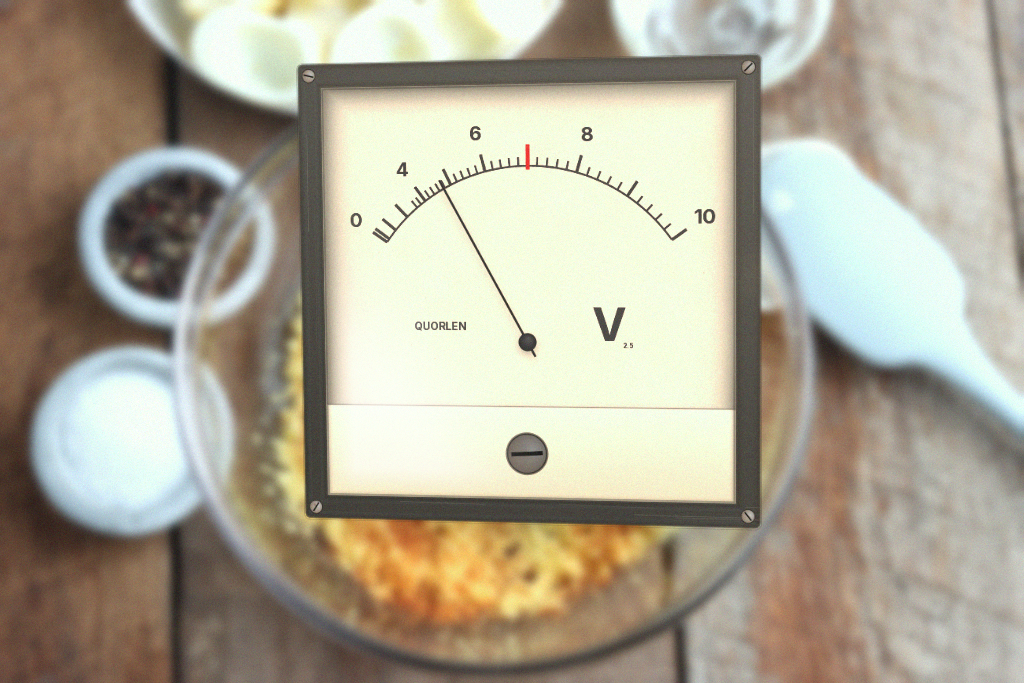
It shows V 4.8
